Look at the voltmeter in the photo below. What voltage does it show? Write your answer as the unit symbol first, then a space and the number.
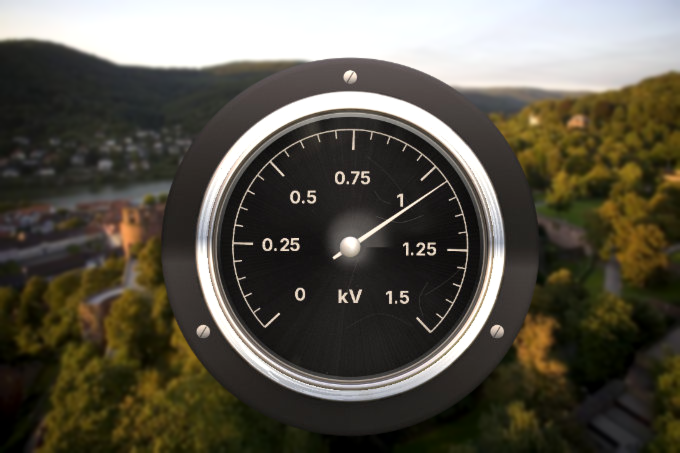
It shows kV 1.05
